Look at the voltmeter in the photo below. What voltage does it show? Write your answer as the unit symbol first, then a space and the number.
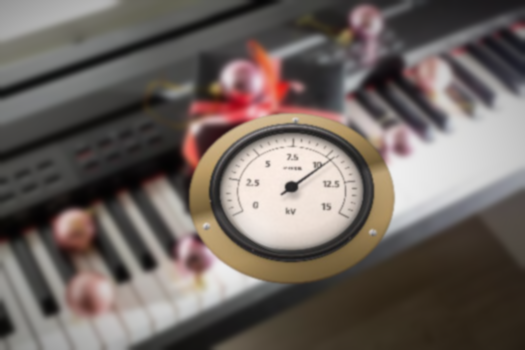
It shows kV 10.5
